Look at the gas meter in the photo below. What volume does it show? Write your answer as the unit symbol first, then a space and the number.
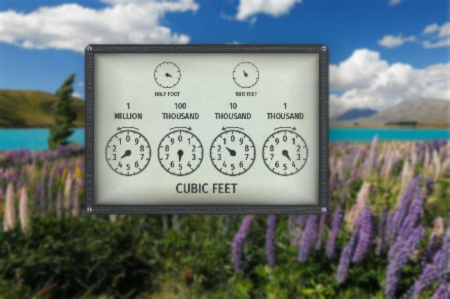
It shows ft³ 351400
